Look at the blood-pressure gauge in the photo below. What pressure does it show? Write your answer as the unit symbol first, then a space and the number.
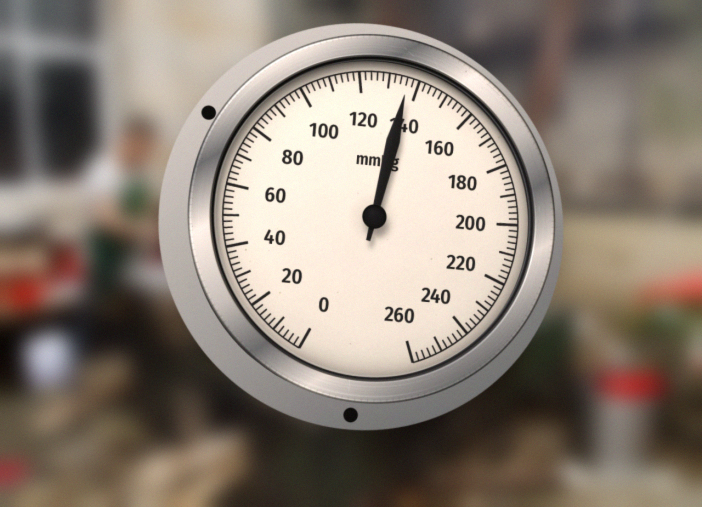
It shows mmHg 136
